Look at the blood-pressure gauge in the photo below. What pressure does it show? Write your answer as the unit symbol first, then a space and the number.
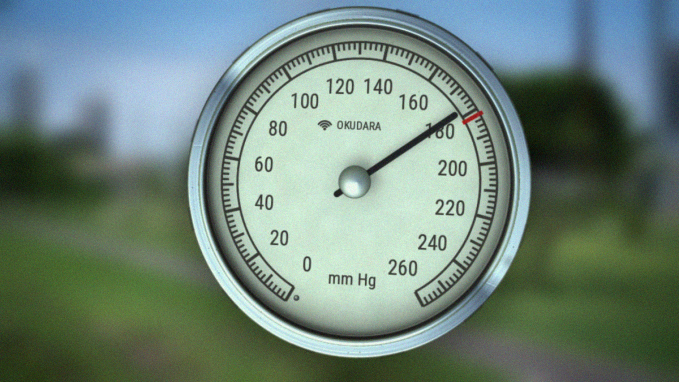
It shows mmHg 178
